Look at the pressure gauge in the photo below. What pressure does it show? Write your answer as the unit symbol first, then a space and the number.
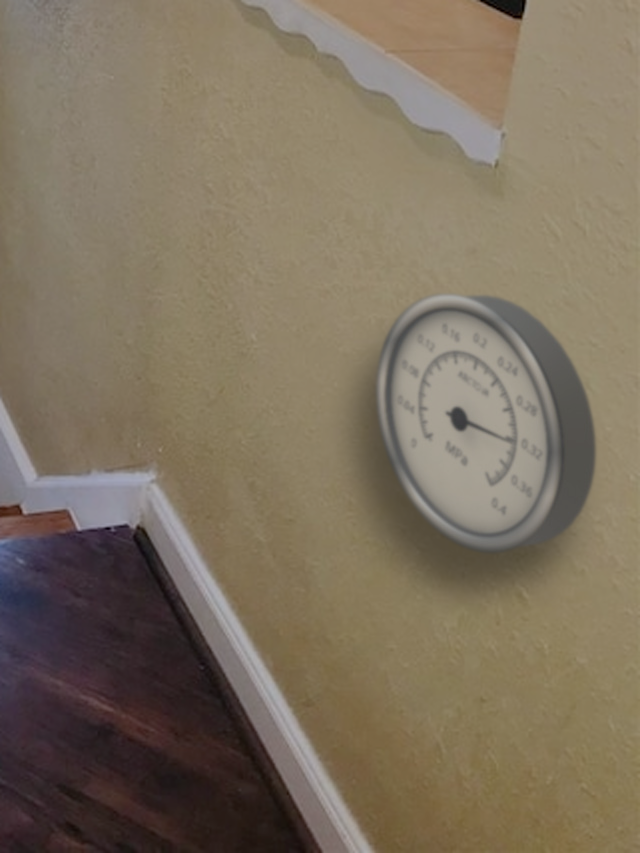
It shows MPa 0.32
